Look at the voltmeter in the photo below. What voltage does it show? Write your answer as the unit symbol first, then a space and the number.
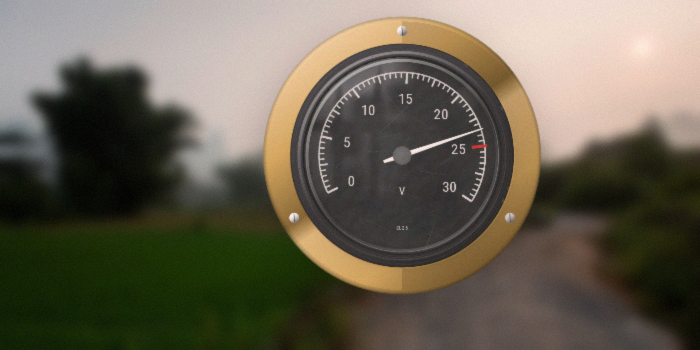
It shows V 23.5
